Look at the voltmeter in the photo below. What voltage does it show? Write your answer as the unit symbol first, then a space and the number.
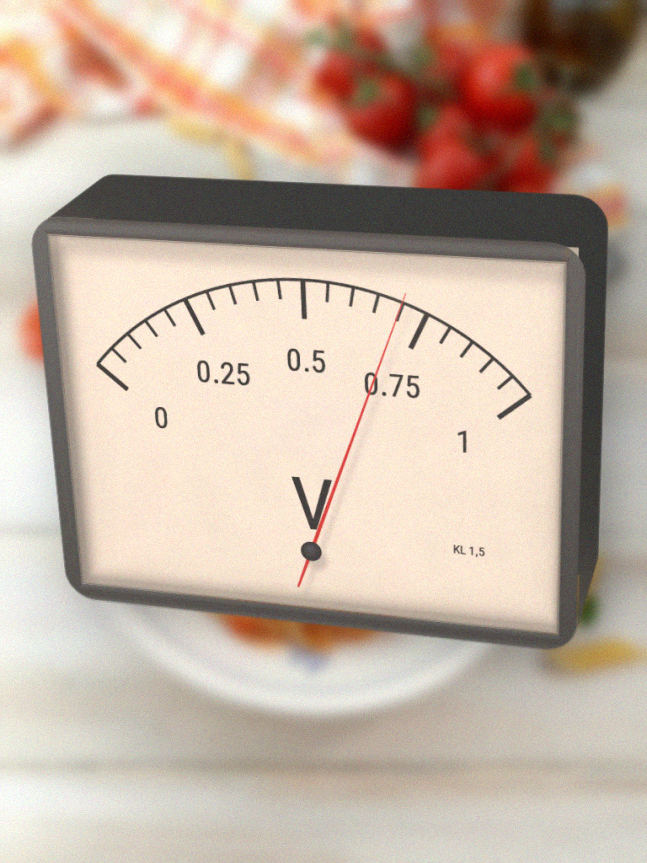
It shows V 0.7
